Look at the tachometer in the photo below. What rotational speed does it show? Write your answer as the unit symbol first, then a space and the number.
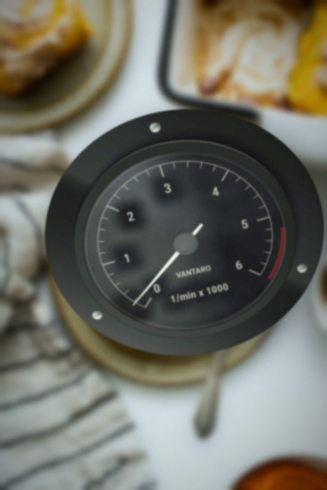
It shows rpm 200
